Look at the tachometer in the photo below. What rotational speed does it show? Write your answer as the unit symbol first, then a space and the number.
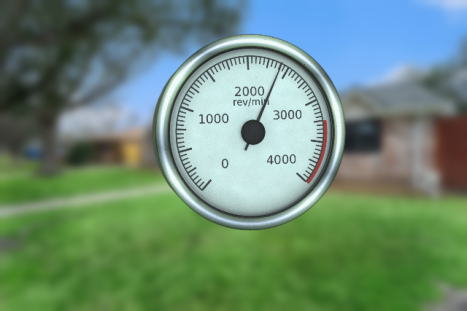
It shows rpm 2400
